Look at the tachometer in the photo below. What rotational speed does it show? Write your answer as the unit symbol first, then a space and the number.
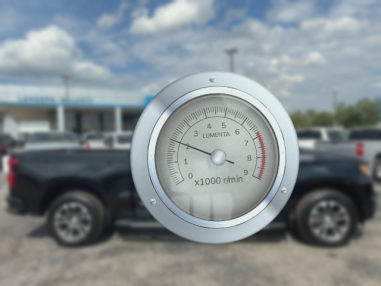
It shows rpm 2000
